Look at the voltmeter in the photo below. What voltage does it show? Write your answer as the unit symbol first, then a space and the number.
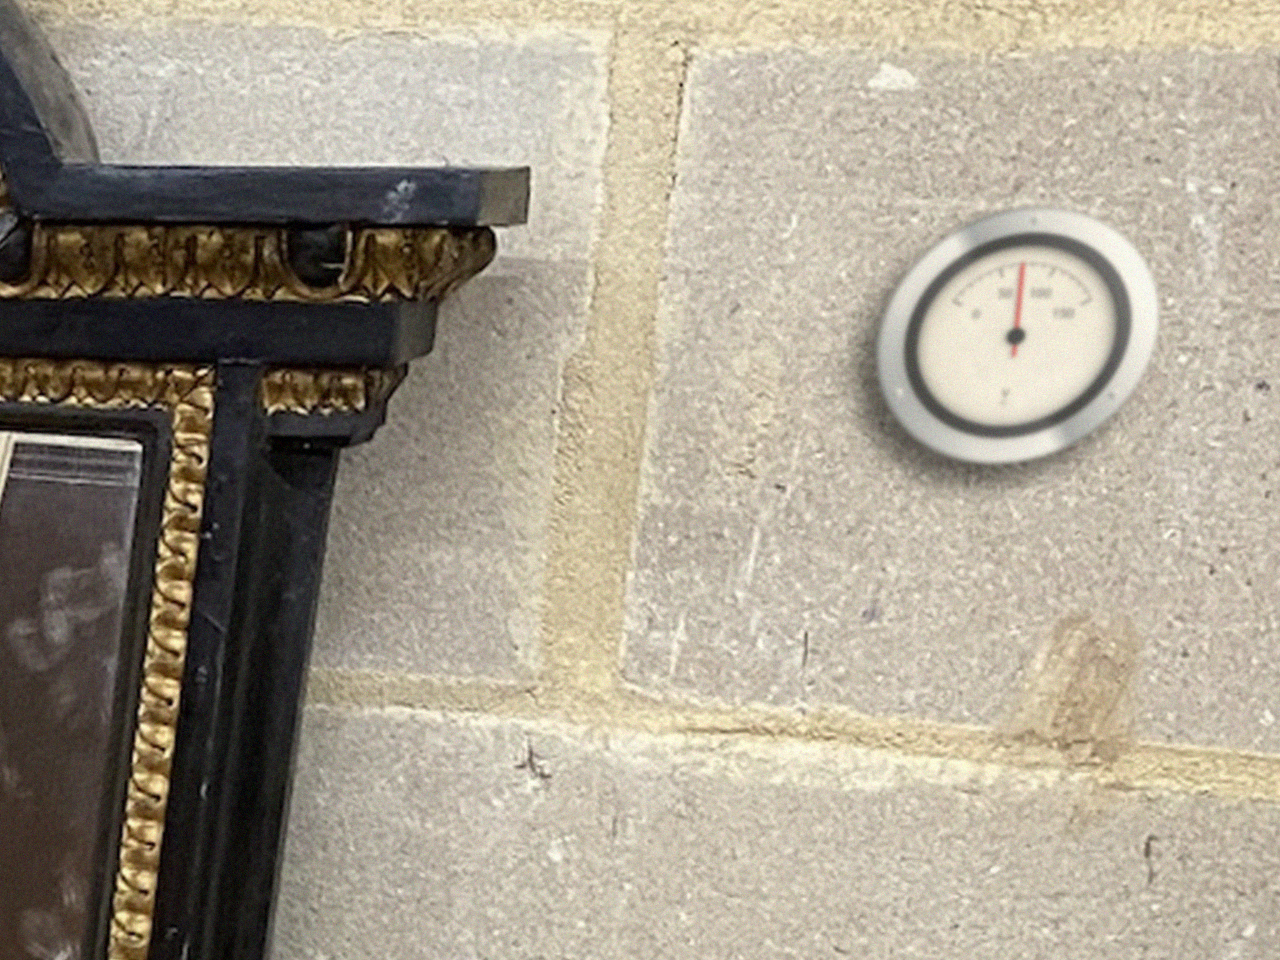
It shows V 70
